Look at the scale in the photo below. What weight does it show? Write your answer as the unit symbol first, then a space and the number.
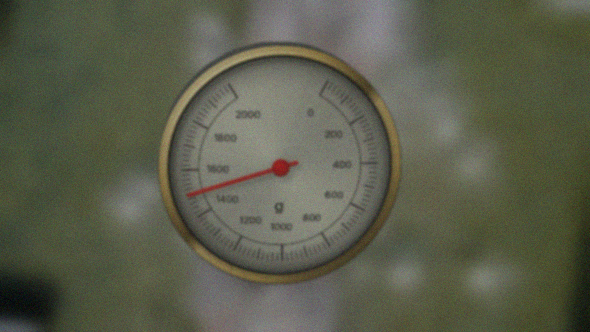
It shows g 1500
